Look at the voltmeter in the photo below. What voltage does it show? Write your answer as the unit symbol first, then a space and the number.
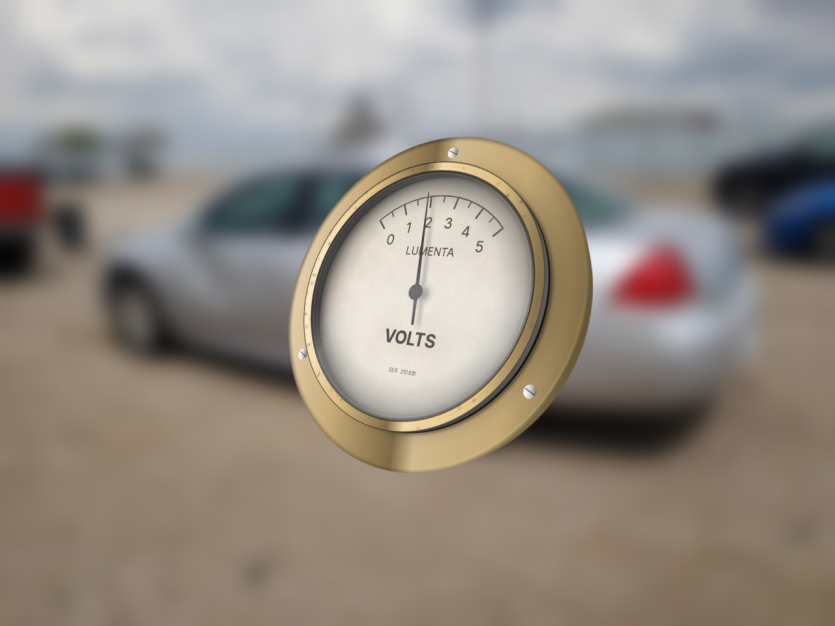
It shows V 2
